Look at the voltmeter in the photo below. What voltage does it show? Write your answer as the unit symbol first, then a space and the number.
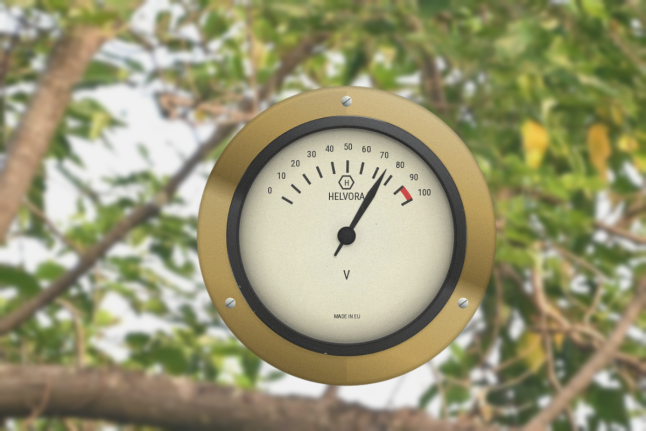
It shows V 75
